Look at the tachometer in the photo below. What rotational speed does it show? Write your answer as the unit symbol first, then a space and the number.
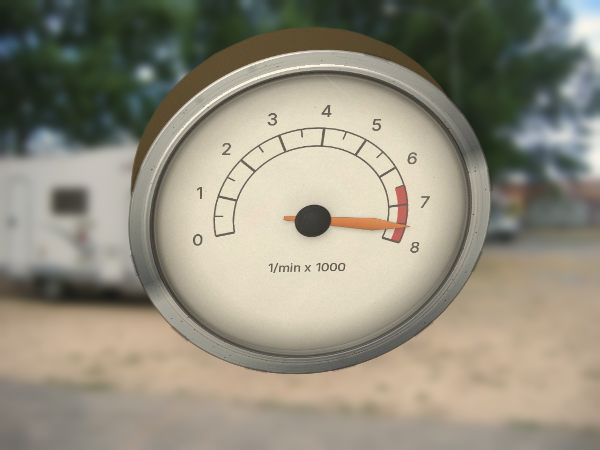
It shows rpm 7500
